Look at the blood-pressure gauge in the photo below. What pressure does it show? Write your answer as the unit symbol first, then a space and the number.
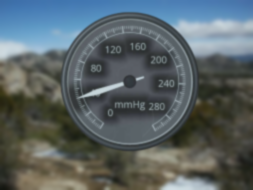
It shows mmHg 40
